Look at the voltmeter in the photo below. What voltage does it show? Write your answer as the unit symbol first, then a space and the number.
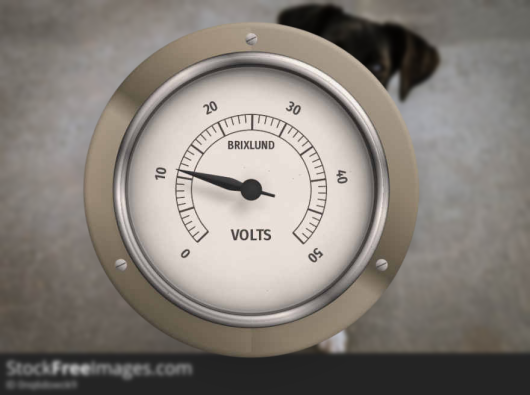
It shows V 11
